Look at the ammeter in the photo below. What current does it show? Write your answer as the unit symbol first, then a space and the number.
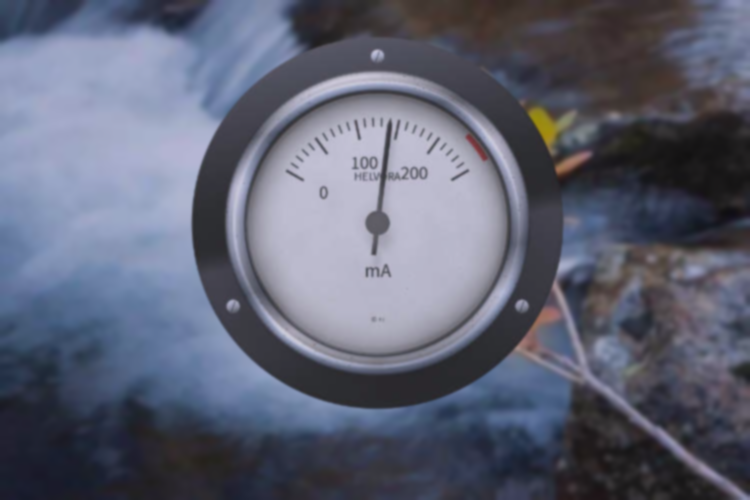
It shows mA 140
